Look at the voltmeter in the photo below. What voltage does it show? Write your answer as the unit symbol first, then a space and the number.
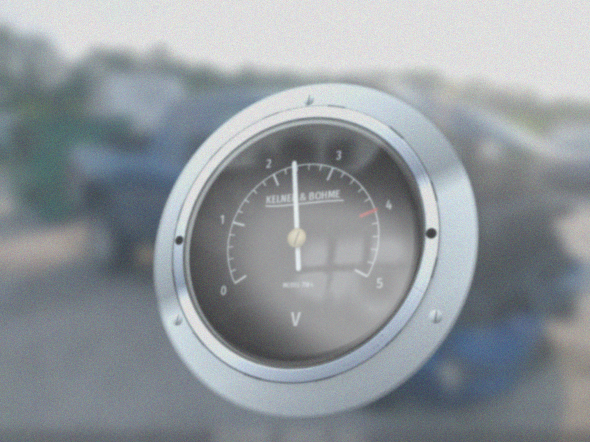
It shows V 2.4
